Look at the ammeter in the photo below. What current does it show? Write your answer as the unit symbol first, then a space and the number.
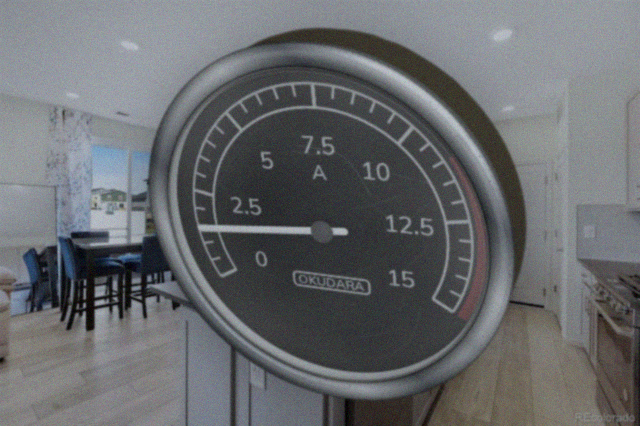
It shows A 1.5
